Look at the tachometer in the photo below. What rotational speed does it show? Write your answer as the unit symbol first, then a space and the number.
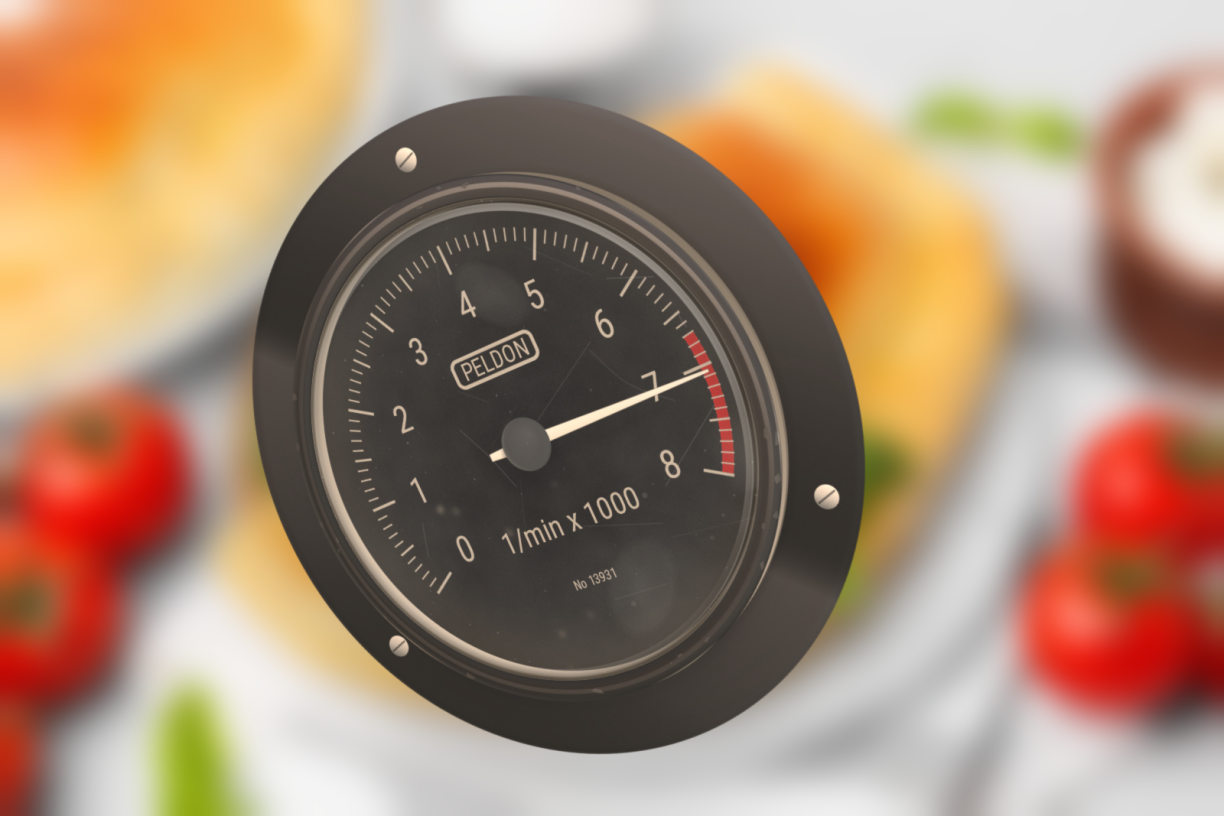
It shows rpm 7050
